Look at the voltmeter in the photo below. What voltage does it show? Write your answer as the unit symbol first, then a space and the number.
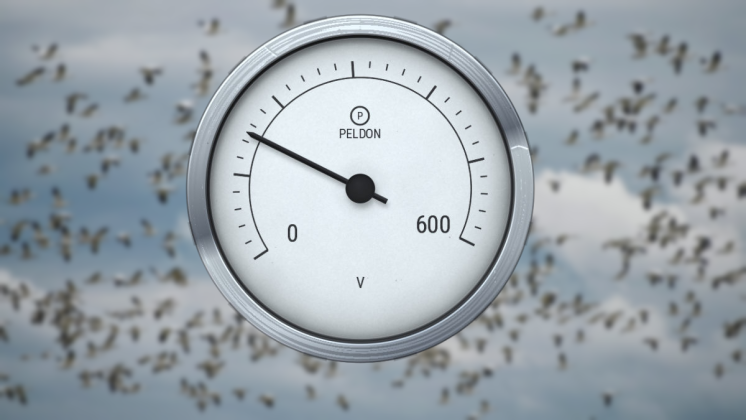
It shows V 150
